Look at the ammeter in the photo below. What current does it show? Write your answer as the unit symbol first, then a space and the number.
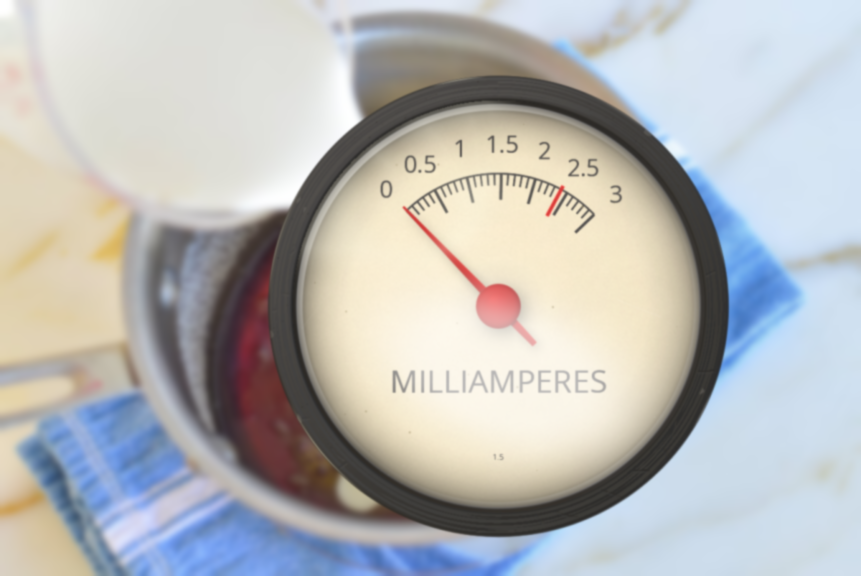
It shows mA 0
